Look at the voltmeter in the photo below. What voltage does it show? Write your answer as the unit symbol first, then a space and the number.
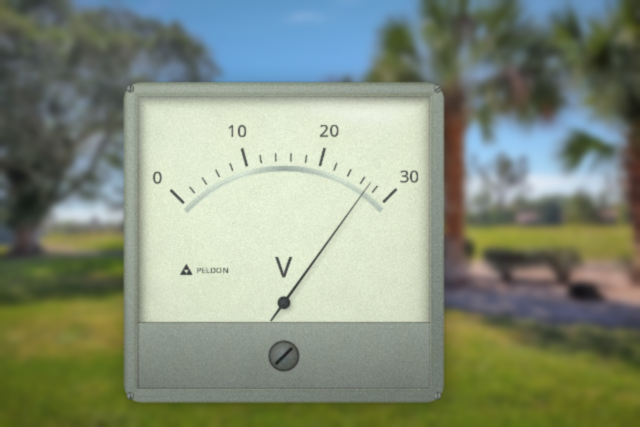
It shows V 27
